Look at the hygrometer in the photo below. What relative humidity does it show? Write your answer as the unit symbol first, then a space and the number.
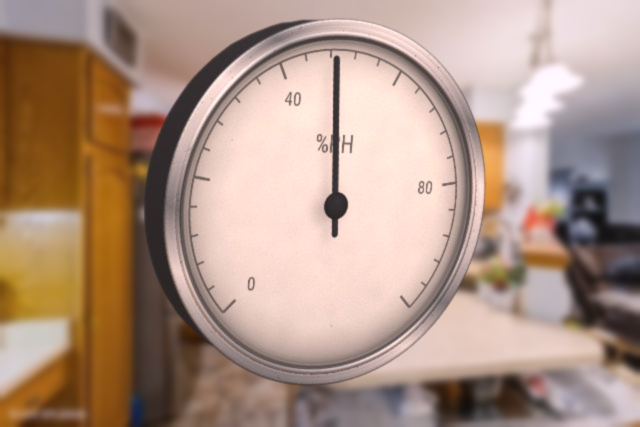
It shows % 48
